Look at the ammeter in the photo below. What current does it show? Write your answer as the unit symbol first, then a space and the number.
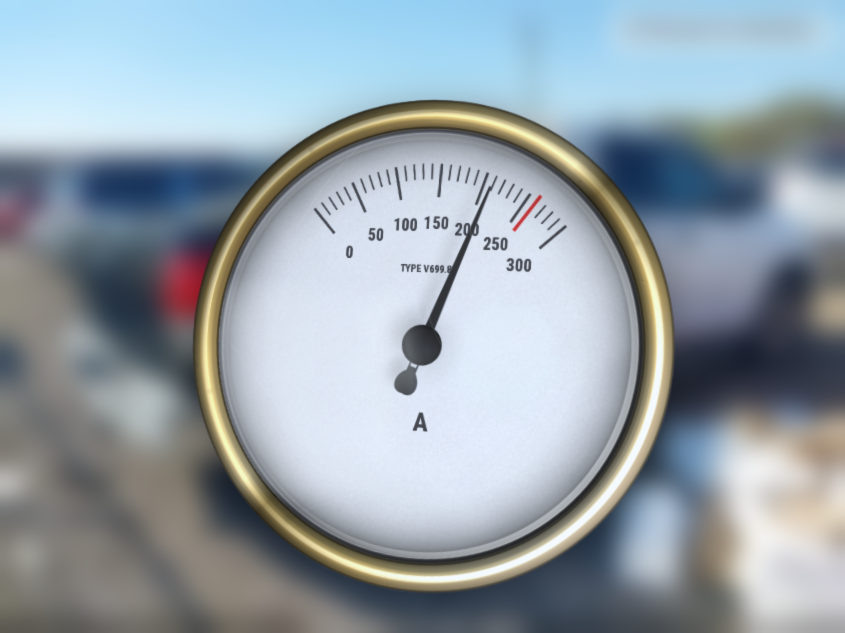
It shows A 210
